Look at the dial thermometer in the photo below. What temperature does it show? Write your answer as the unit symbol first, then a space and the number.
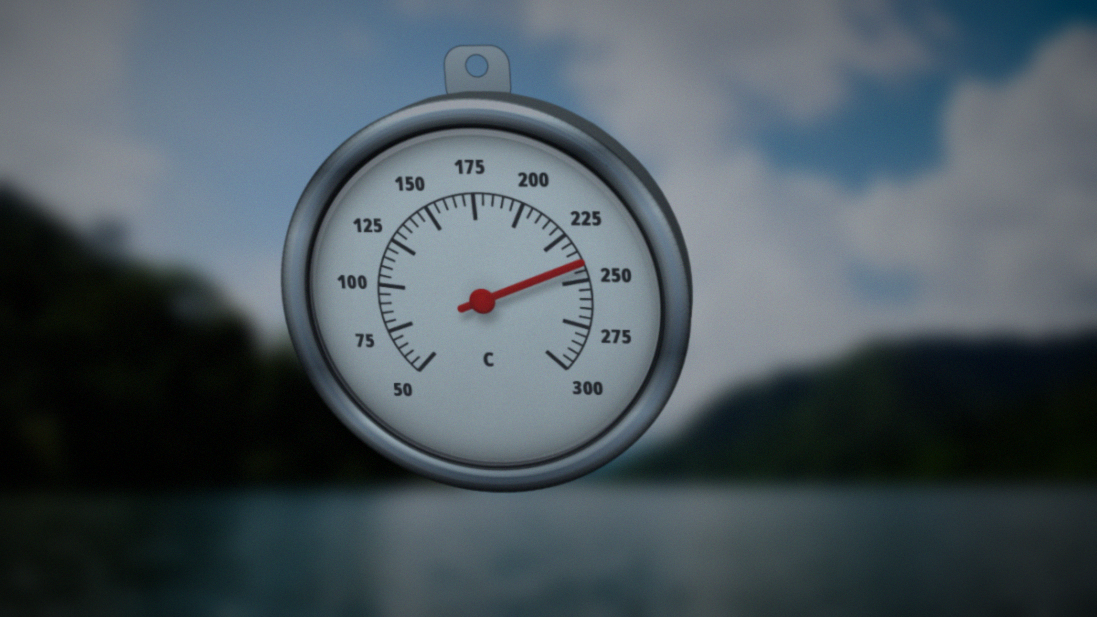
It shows °C 240
